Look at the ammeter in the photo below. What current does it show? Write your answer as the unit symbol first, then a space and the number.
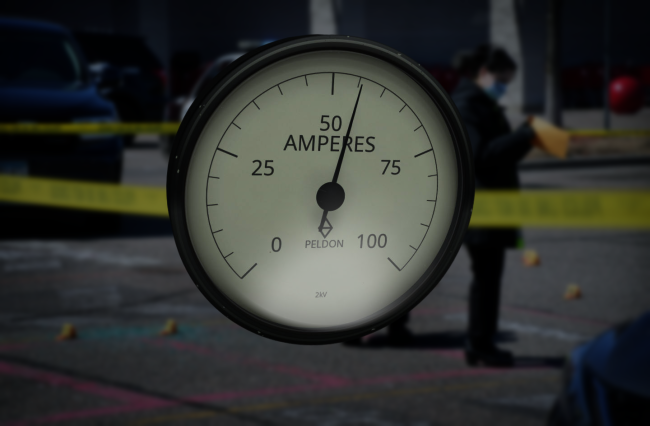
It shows A 55
